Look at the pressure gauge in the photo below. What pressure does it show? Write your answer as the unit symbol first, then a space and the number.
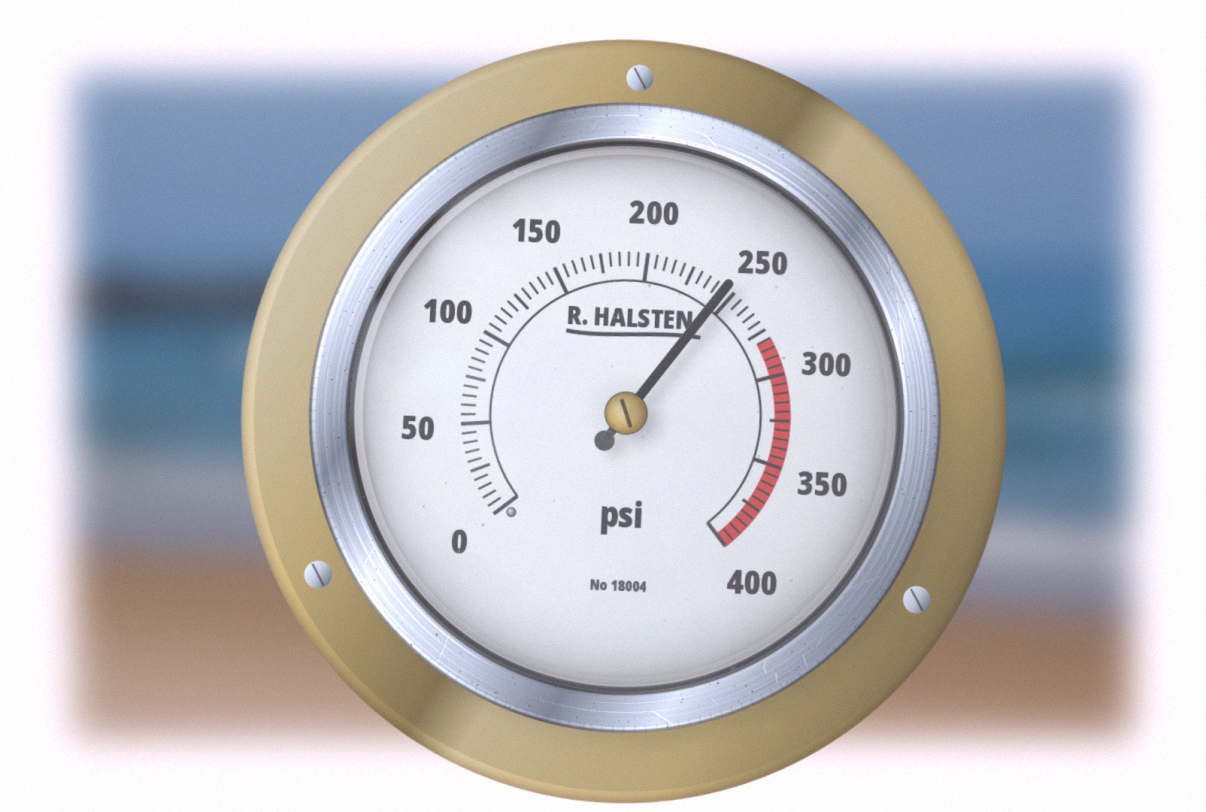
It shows psi 245
